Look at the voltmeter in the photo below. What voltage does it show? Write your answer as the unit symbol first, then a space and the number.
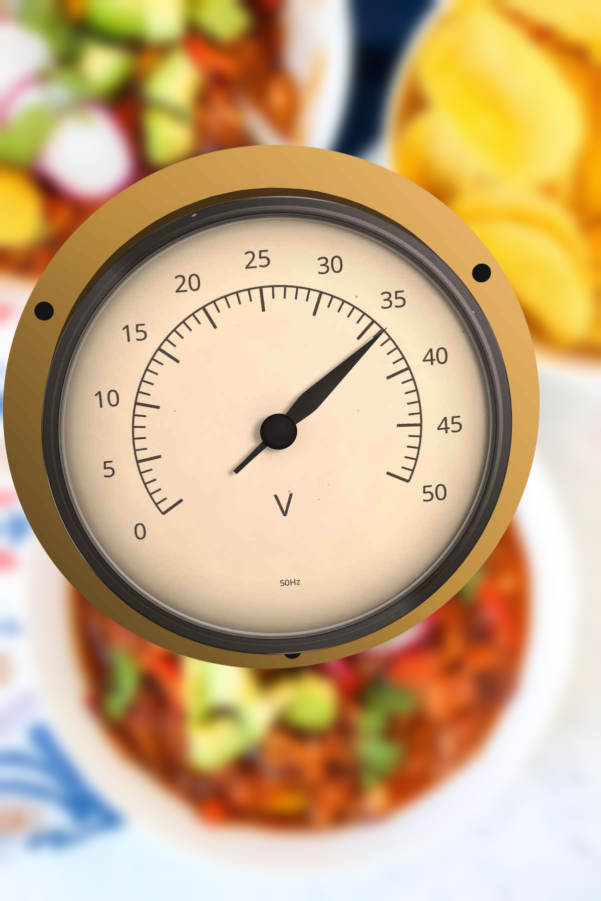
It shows V 36
